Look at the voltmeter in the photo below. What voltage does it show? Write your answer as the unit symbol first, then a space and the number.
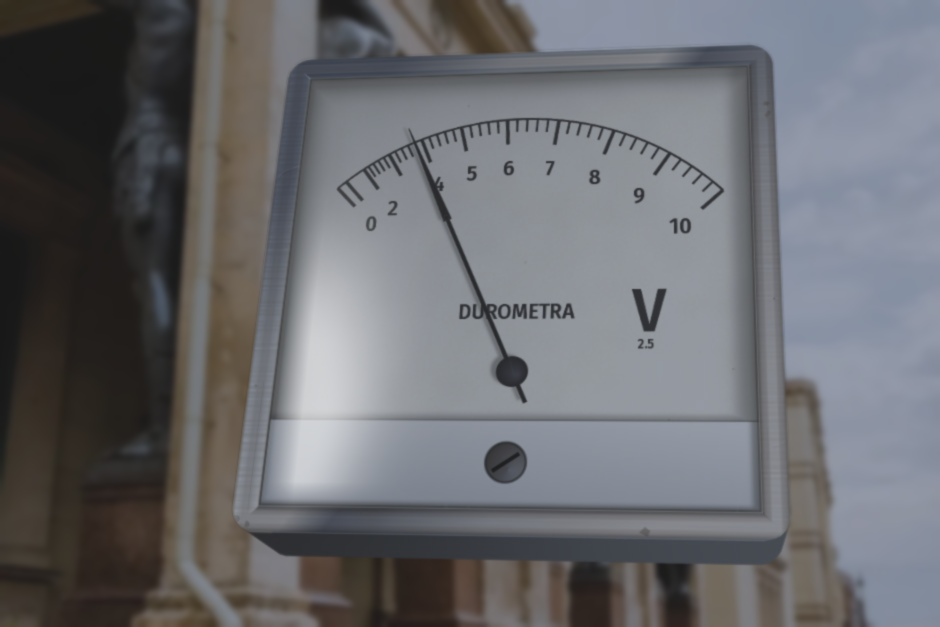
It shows V 3.8
